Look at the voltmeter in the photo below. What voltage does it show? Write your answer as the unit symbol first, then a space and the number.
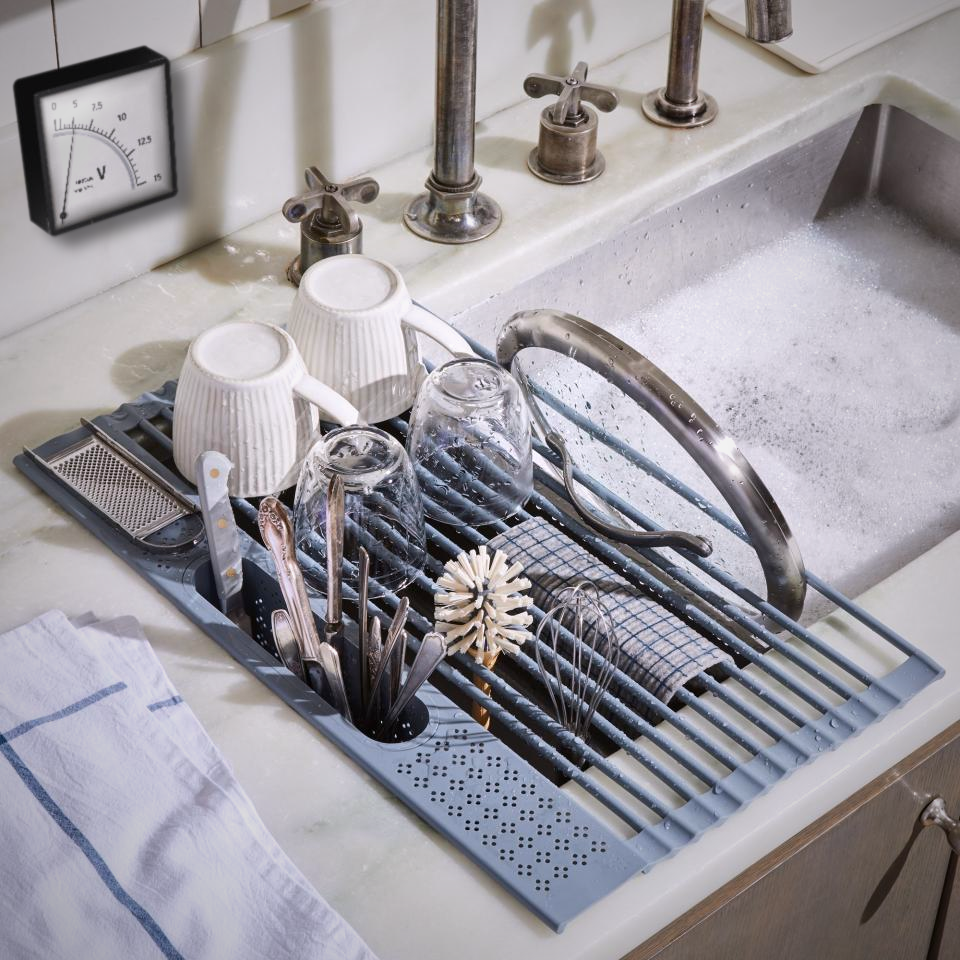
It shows V 5
